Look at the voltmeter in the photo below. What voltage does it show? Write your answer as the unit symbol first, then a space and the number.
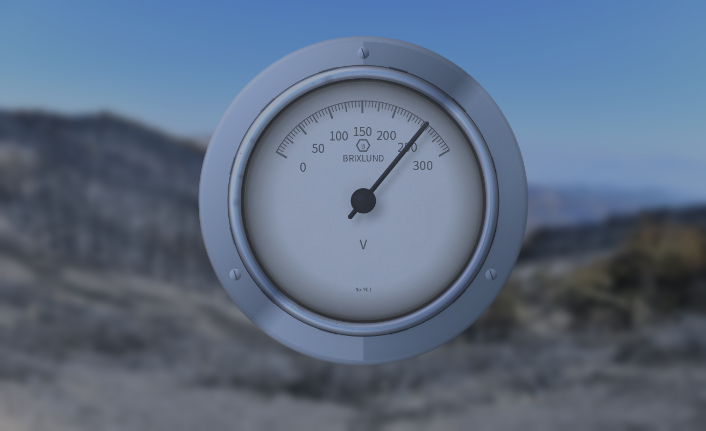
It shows V 250
